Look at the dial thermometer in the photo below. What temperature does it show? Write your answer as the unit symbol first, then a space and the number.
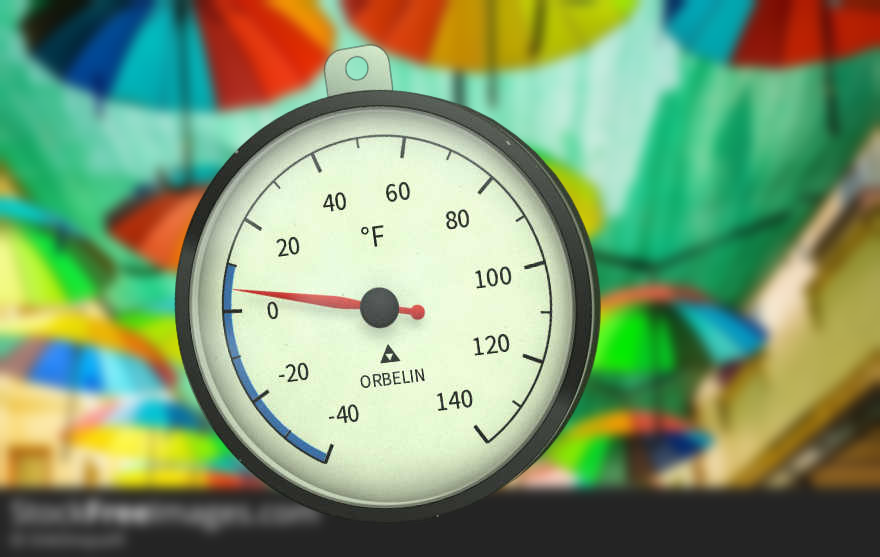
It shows °F 5
